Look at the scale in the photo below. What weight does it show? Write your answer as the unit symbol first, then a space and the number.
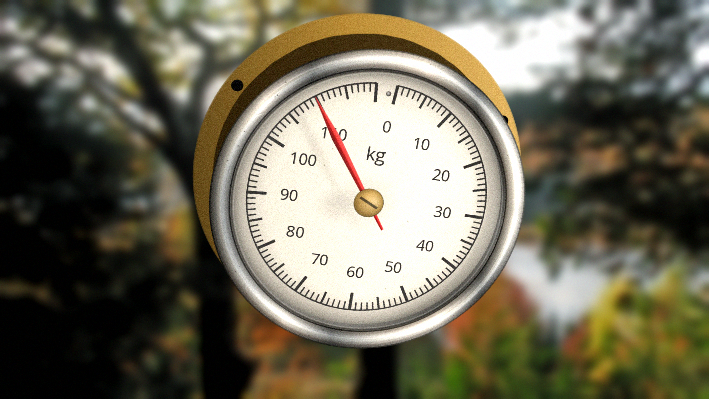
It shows kg 110
